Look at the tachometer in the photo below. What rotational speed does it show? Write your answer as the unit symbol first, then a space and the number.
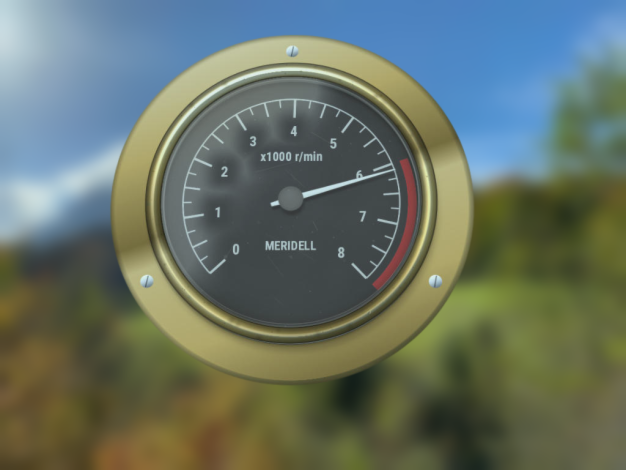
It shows rpm 6125
